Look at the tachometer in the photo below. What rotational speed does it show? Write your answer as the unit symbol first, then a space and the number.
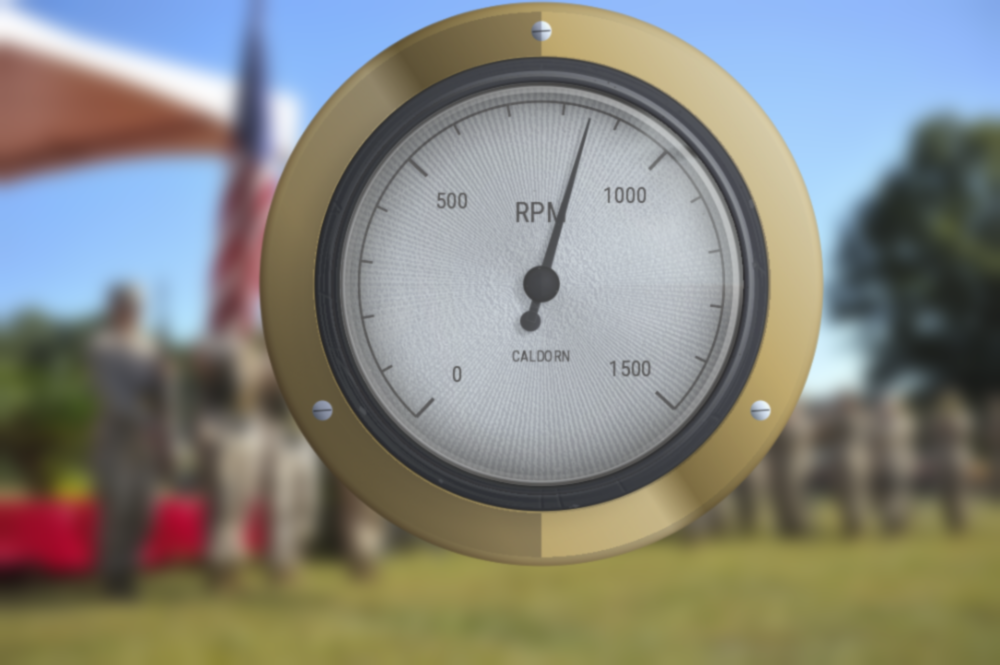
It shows rpm 850
